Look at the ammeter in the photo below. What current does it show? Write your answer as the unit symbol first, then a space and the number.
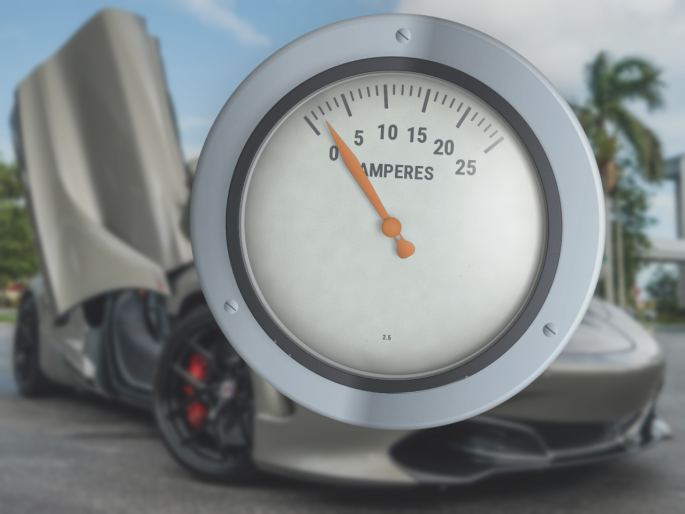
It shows A 2
